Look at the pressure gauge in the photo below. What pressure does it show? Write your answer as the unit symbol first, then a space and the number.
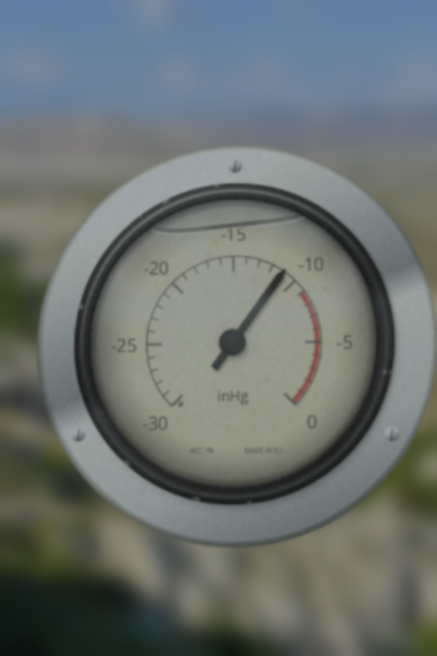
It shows inHg -11
